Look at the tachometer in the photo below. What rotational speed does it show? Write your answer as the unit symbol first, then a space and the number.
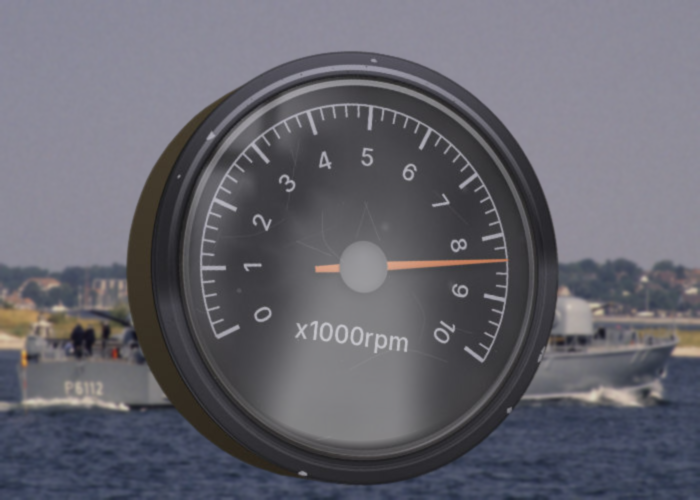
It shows rpm 8400
